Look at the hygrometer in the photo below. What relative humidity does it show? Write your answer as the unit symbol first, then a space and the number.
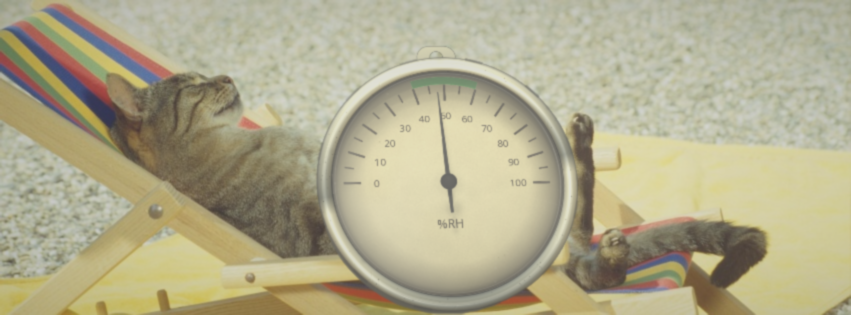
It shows % 47.5
